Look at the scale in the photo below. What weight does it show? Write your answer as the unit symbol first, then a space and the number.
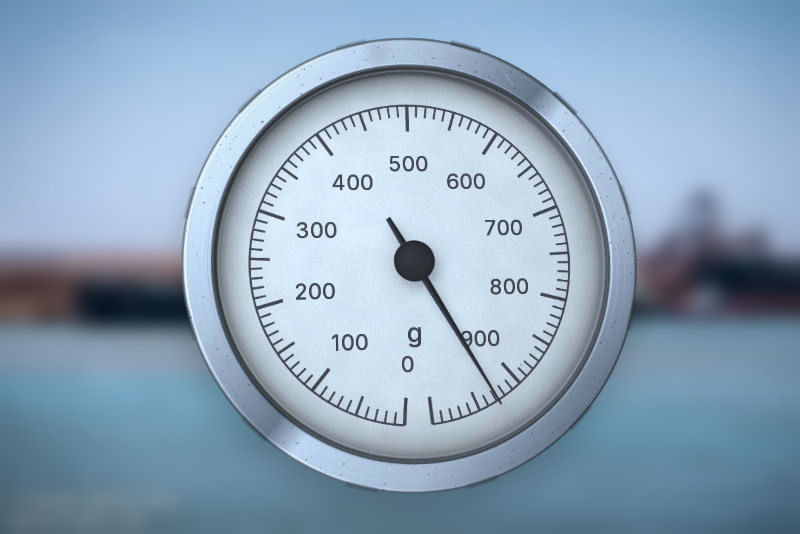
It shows g 930
